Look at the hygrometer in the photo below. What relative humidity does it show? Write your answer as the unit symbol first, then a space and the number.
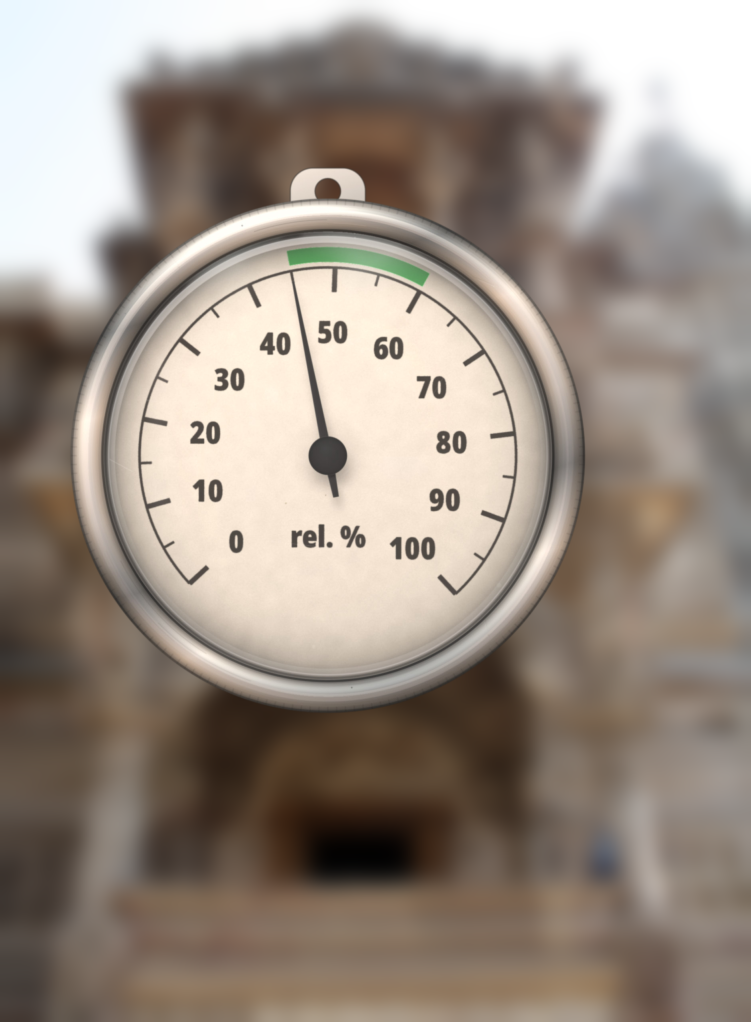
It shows % 45
